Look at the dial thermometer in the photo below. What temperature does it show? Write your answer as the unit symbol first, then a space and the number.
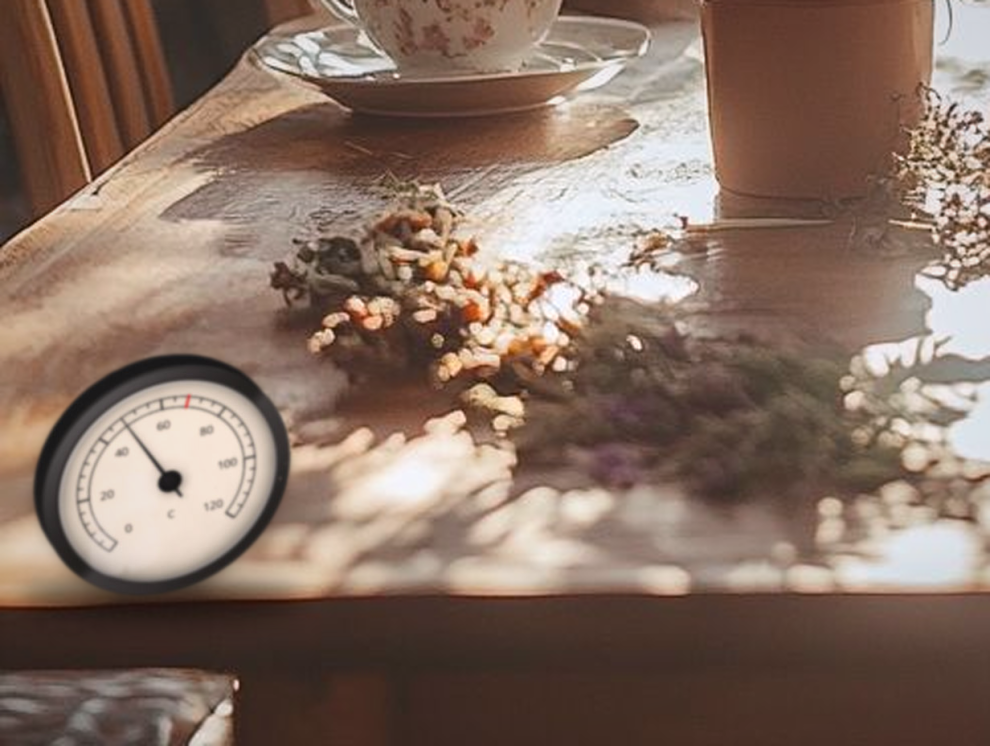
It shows °C 48
